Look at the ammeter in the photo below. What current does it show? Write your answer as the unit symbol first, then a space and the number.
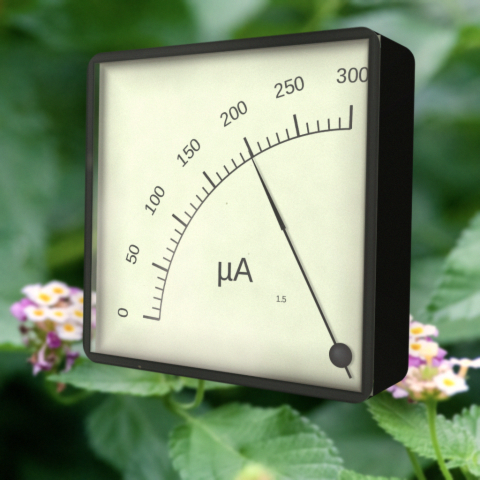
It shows µA 200
